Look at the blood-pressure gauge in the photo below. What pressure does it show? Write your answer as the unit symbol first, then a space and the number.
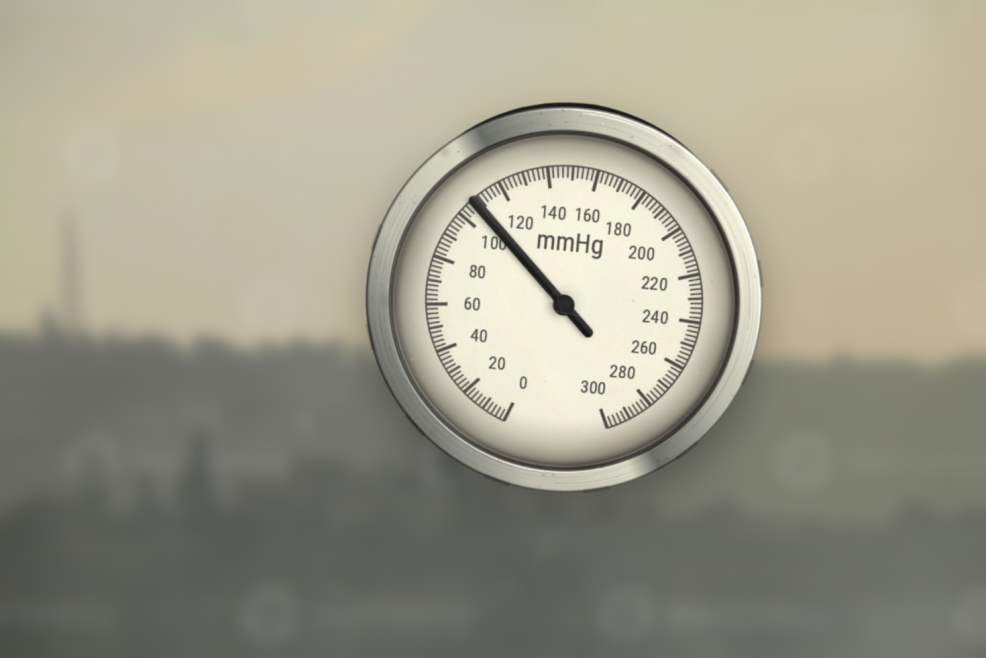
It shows mmHg 108
